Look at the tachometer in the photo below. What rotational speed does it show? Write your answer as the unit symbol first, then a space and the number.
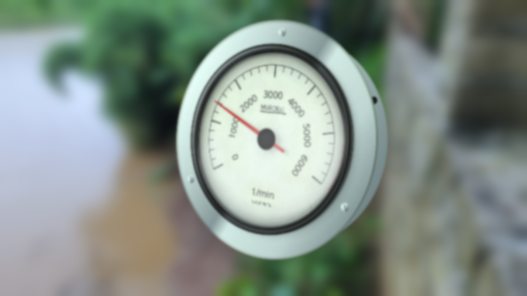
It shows rpm 1400
